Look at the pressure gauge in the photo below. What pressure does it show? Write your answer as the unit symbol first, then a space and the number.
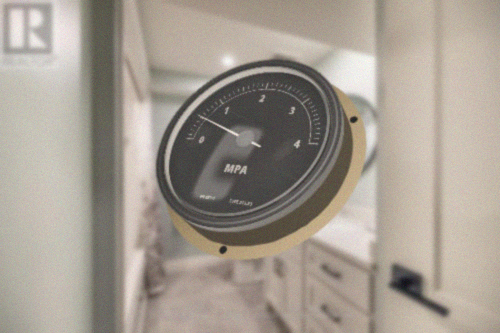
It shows MPa 0.5
